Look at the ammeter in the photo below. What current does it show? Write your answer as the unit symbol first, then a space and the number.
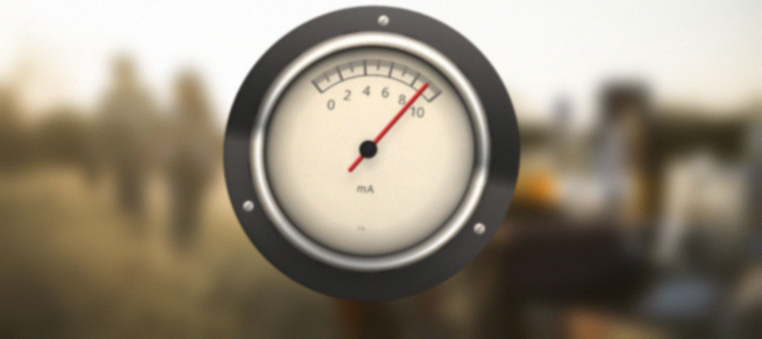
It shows mA 9
